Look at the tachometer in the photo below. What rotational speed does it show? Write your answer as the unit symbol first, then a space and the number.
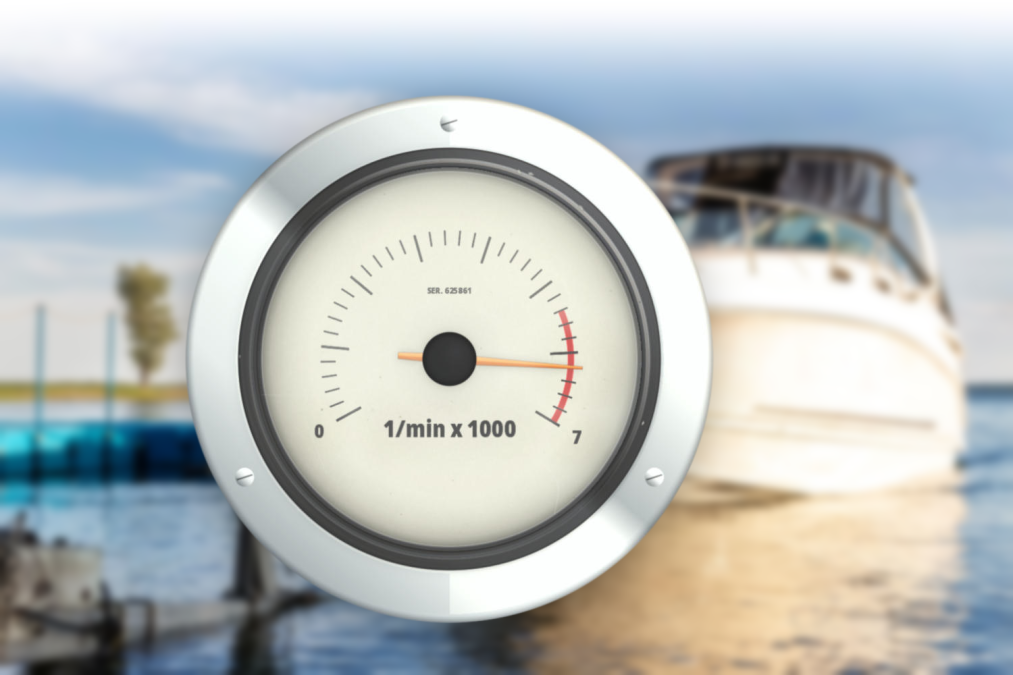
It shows rpm 6200
